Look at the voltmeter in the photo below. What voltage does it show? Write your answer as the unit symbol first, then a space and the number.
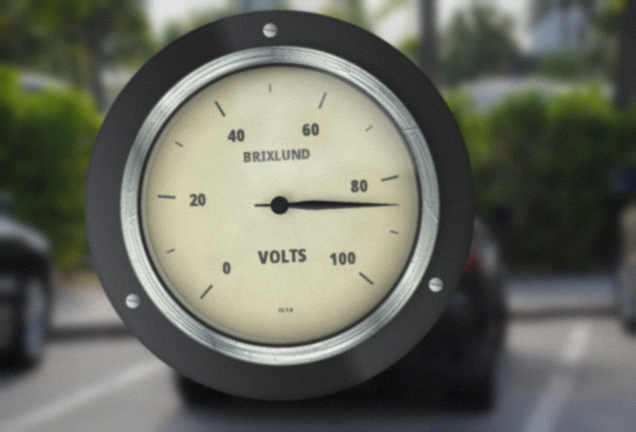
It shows V 85
